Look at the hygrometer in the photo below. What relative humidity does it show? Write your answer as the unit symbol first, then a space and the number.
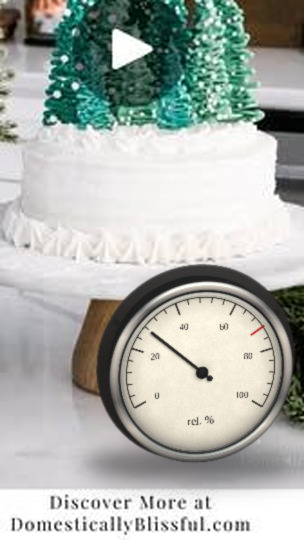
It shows % 28
